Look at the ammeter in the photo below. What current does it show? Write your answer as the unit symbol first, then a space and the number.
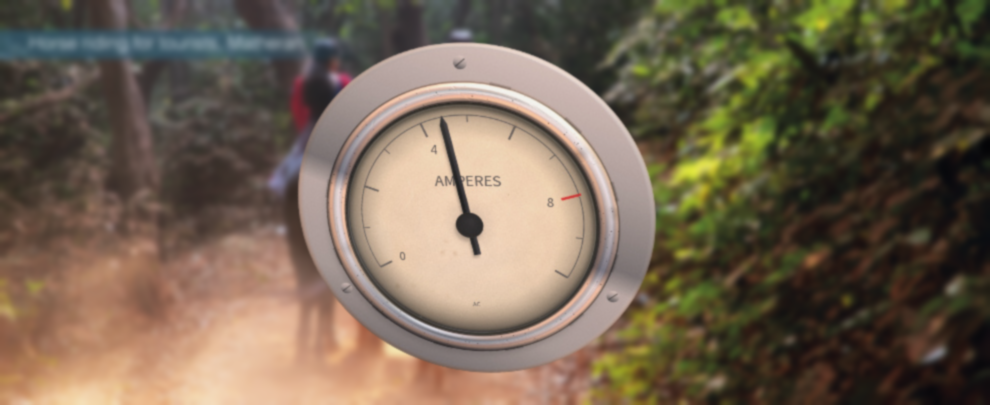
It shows A 4.5
